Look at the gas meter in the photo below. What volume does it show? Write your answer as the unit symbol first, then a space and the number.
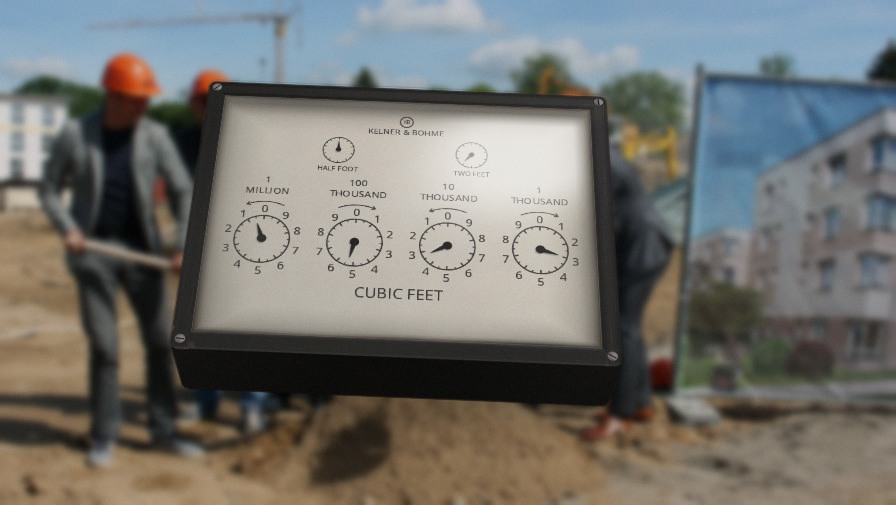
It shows ft³ 53300
